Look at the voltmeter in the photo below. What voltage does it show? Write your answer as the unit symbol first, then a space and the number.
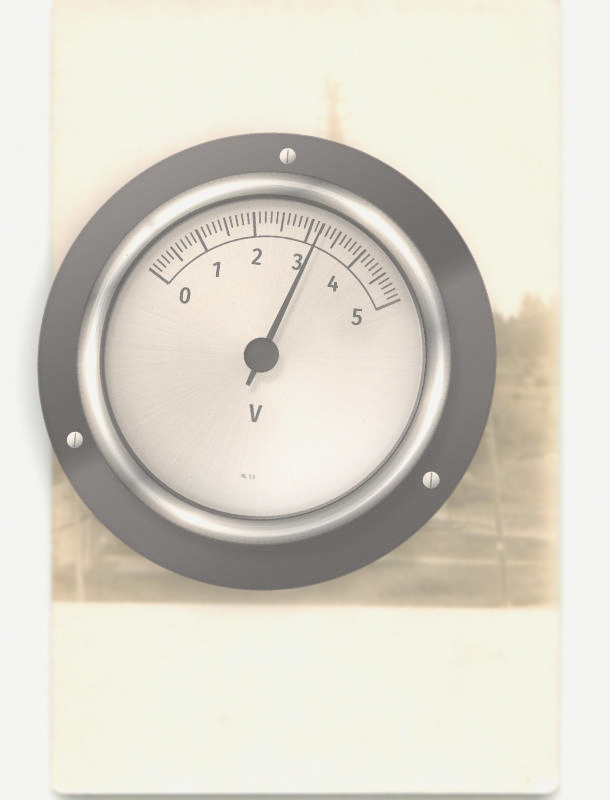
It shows V 3.2
